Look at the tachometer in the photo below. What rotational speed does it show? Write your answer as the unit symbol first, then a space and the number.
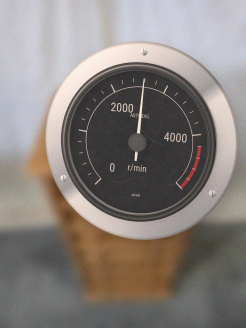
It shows rpm 2600
